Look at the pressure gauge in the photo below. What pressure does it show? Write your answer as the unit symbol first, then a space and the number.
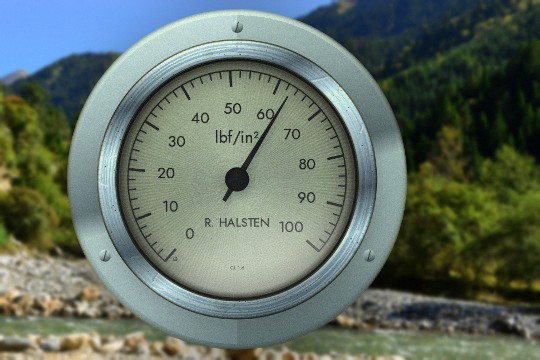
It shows psi 63
